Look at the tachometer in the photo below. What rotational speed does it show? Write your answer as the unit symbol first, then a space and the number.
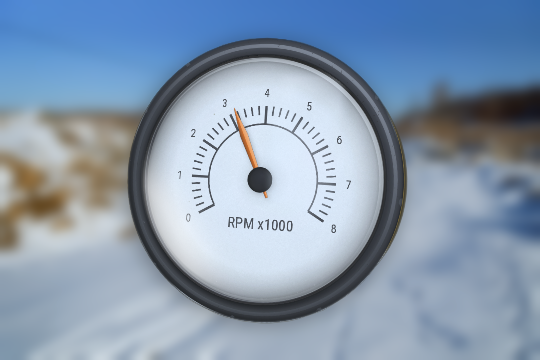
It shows rpm 3200
